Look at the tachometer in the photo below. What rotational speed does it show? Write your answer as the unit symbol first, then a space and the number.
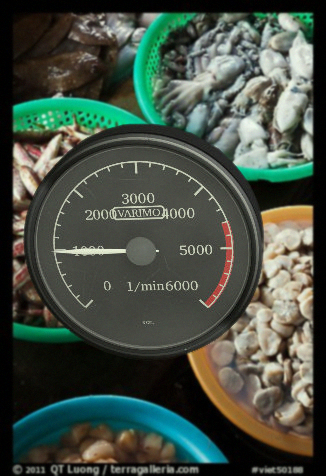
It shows rpm 1000
